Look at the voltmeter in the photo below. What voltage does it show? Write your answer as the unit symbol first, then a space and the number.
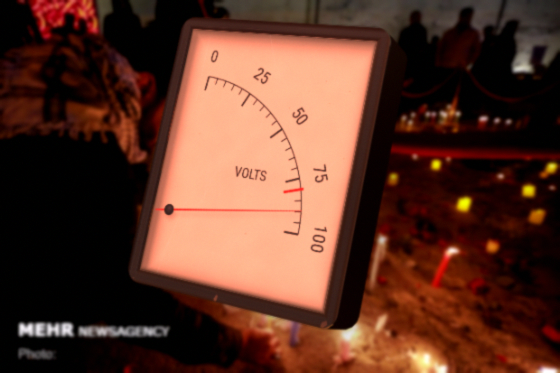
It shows V 90
